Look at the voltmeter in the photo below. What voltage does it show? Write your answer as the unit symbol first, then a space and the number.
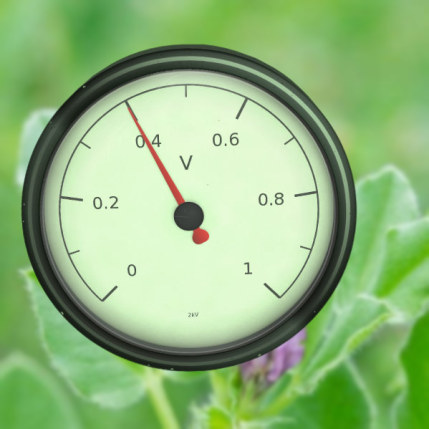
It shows V 0.4
